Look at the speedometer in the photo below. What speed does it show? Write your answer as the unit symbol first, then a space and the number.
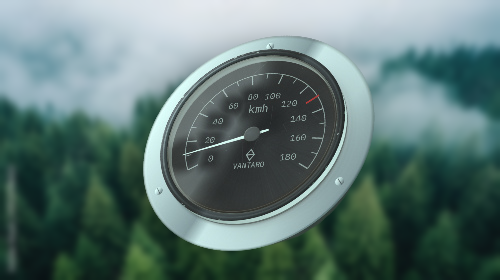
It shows km/h 10
